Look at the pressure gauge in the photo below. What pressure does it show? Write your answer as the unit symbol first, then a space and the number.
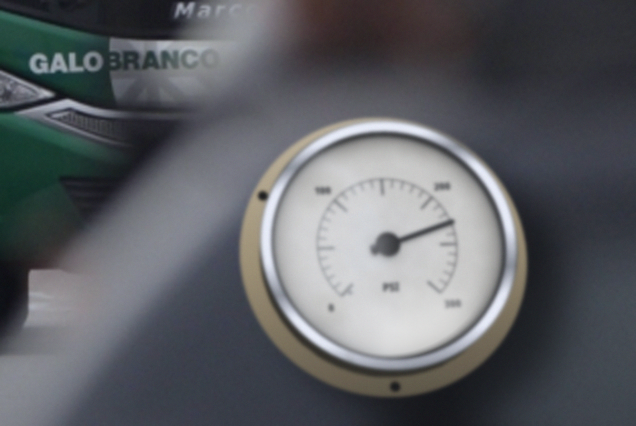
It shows psi 230
